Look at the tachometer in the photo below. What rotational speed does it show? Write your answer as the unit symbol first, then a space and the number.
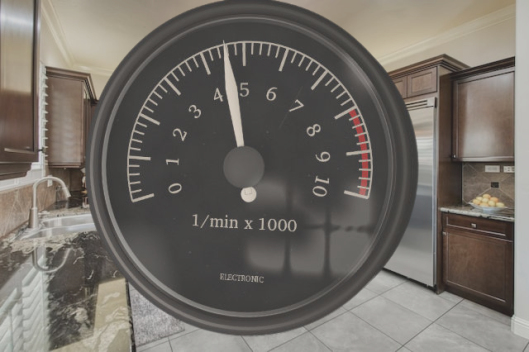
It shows rpm 4600
